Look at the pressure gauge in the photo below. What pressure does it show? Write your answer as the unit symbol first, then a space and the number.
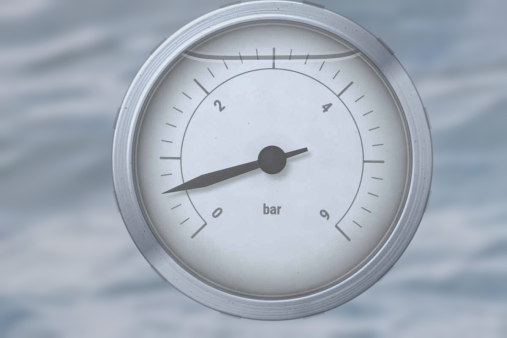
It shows bar 0.6
